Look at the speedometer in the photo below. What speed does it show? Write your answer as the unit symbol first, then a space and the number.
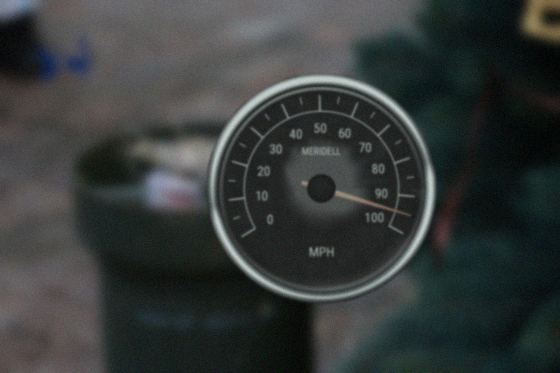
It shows mph 95
